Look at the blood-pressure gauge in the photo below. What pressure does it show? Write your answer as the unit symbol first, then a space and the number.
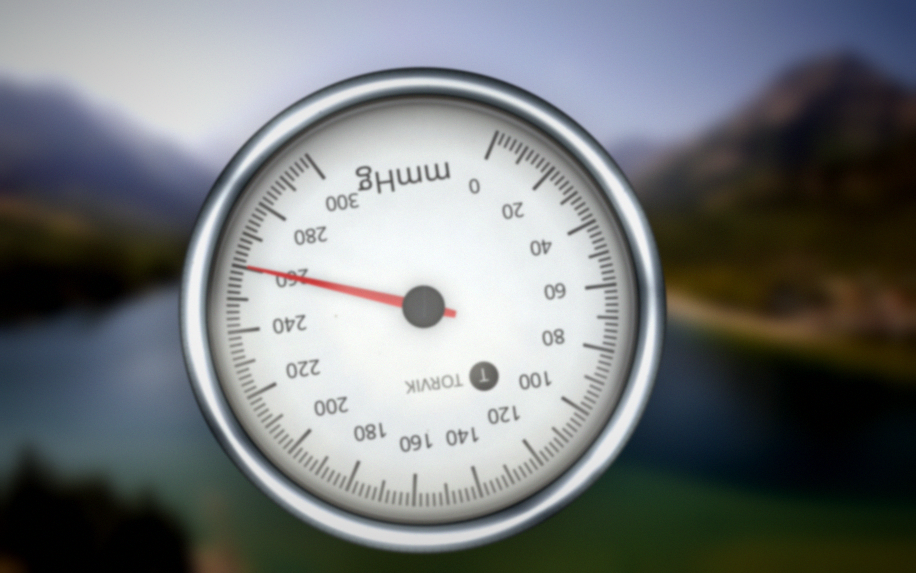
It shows mmHg 260
